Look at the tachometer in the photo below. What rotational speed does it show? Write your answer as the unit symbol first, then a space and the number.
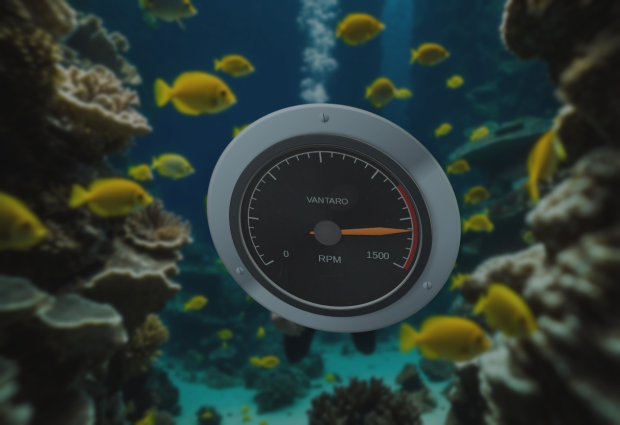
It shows rpm 1300
